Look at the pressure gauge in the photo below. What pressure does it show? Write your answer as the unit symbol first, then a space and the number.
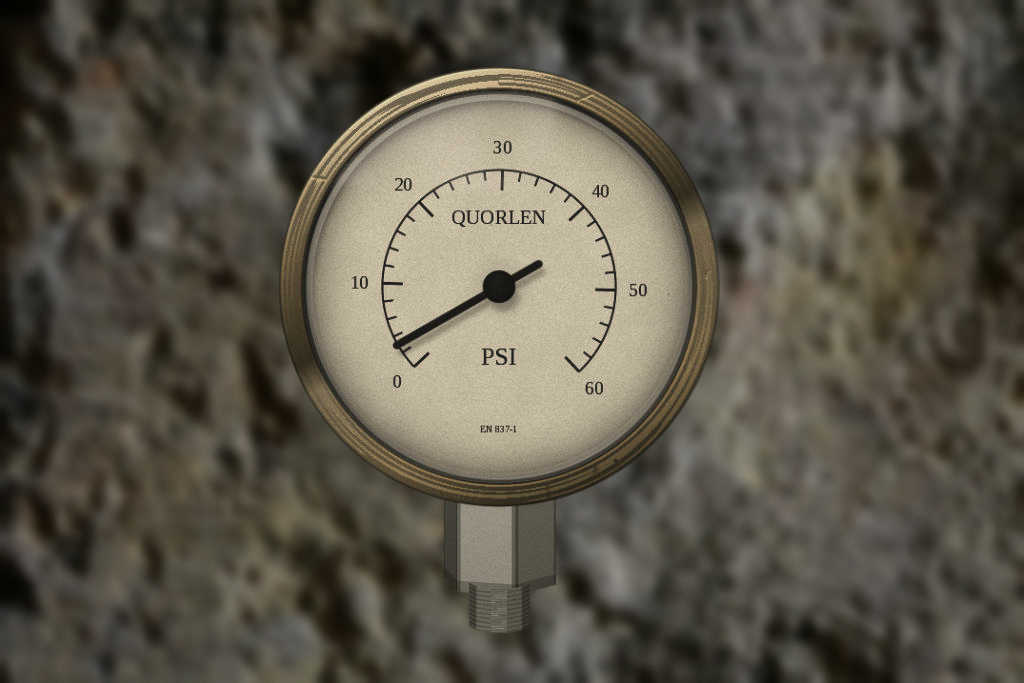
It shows psi 3
